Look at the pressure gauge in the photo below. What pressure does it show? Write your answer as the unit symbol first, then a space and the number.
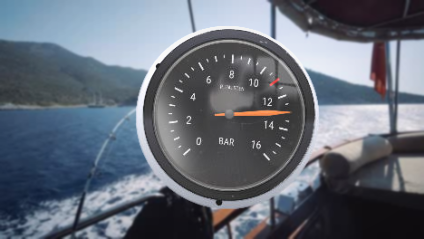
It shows bar 13
